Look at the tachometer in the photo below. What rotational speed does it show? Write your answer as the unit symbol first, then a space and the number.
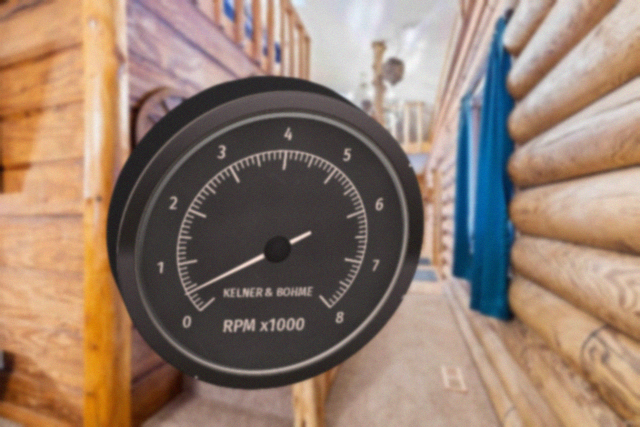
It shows rpm 500
